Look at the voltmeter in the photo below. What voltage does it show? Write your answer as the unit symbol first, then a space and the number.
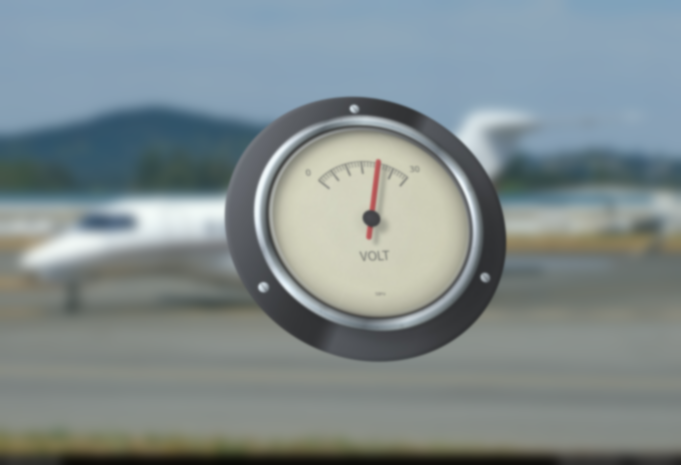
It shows V 20
